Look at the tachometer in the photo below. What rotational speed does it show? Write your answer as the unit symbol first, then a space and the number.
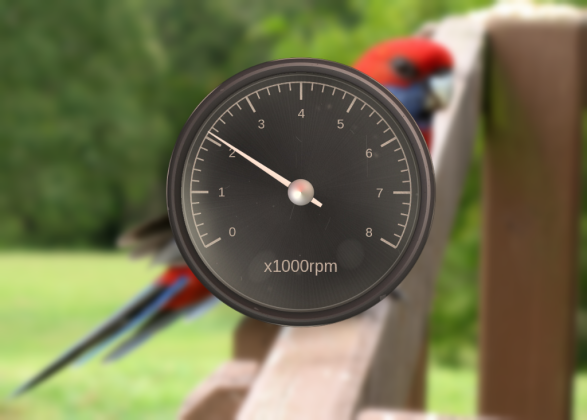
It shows rpm 2100
